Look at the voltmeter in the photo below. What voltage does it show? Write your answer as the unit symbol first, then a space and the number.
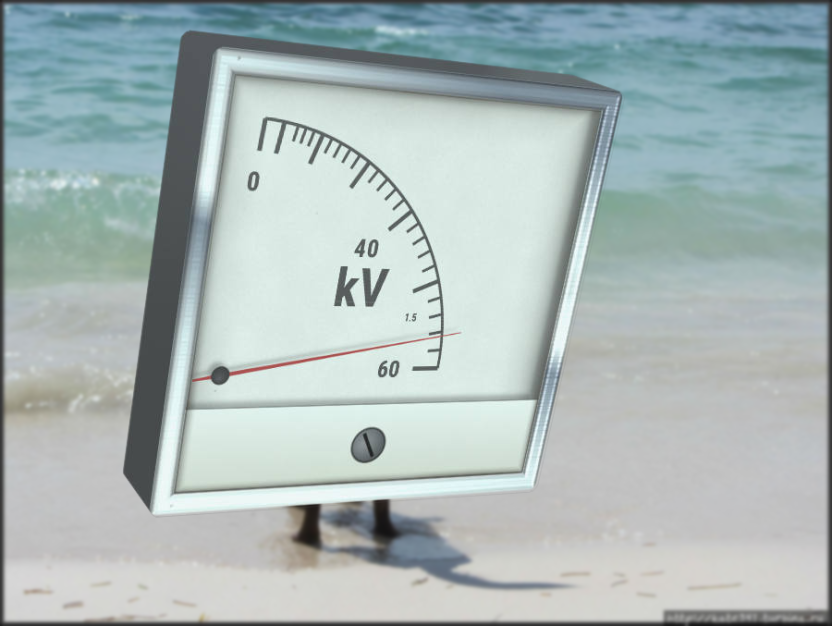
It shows kV 56
